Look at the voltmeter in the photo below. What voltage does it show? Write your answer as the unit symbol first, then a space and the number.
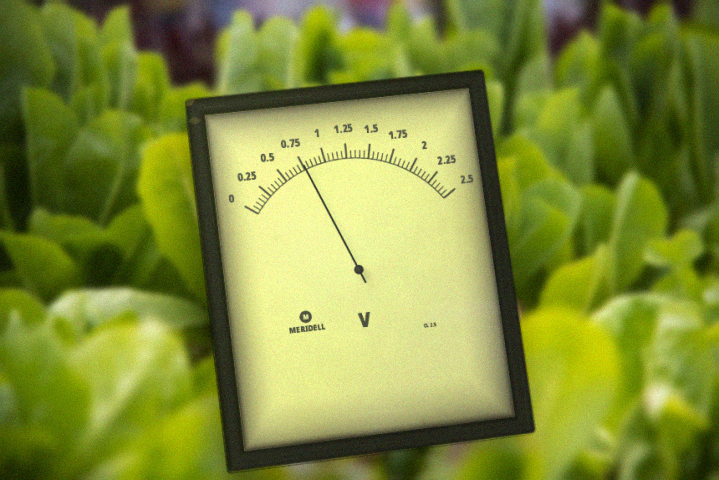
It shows V 0.75
